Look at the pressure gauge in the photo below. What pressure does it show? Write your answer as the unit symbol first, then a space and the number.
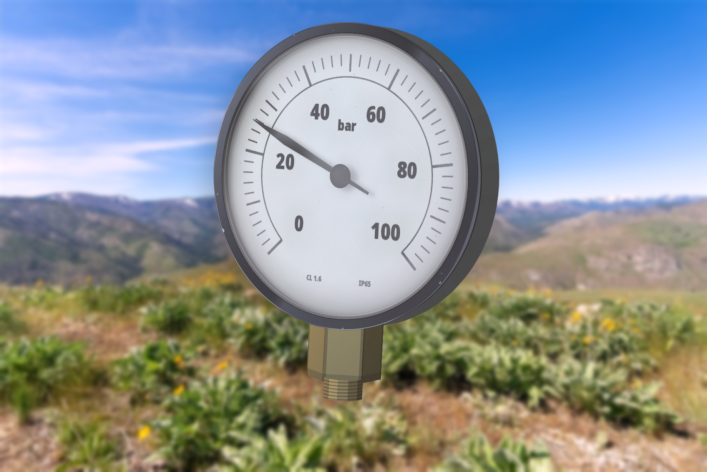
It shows bar 26
